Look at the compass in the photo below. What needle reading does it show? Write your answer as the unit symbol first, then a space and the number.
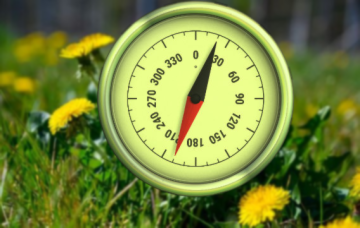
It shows ° 200
